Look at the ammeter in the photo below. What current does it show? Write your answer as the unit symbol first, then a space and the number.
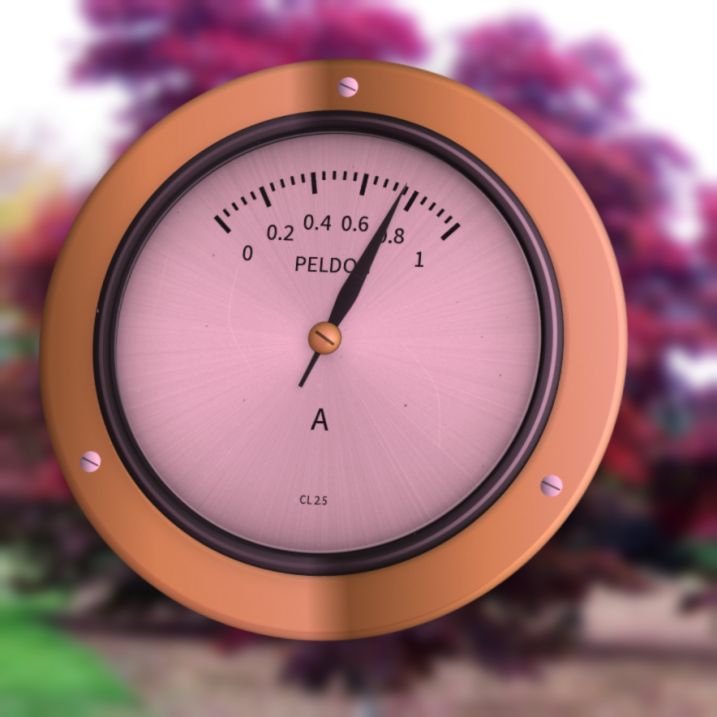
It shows A 0.76
